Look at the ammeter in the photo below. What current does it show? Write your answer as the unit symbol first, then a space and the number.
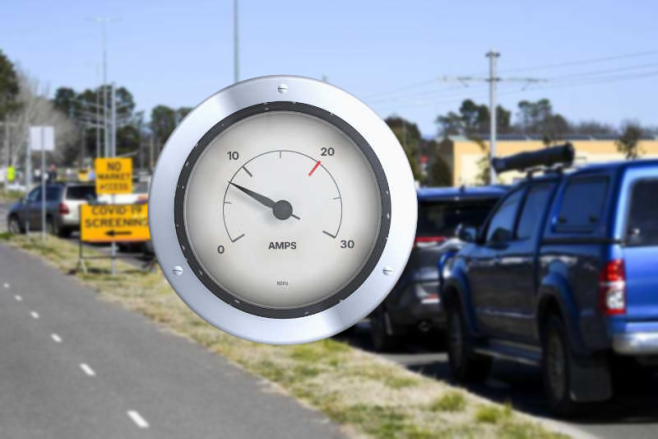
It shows A 7.5
